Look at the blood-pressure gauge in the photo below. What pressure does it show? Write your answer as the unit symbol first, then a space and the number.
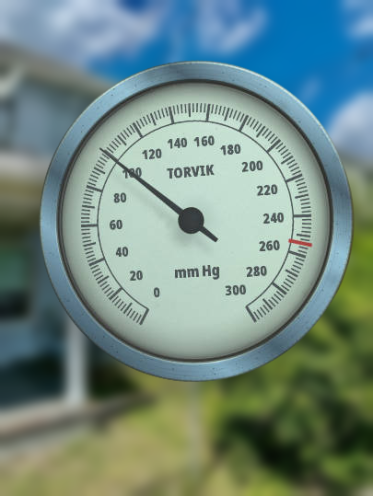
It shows mmHg 100
